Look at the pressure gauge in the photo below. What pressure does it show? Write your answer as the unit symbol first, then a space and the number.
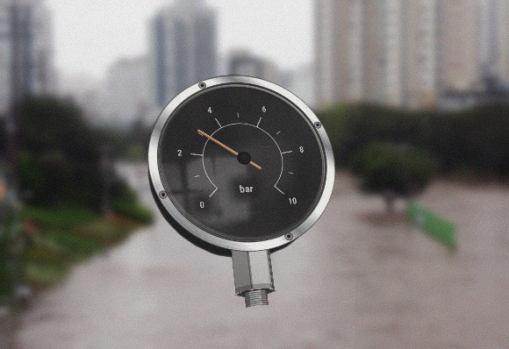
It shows bar 3
